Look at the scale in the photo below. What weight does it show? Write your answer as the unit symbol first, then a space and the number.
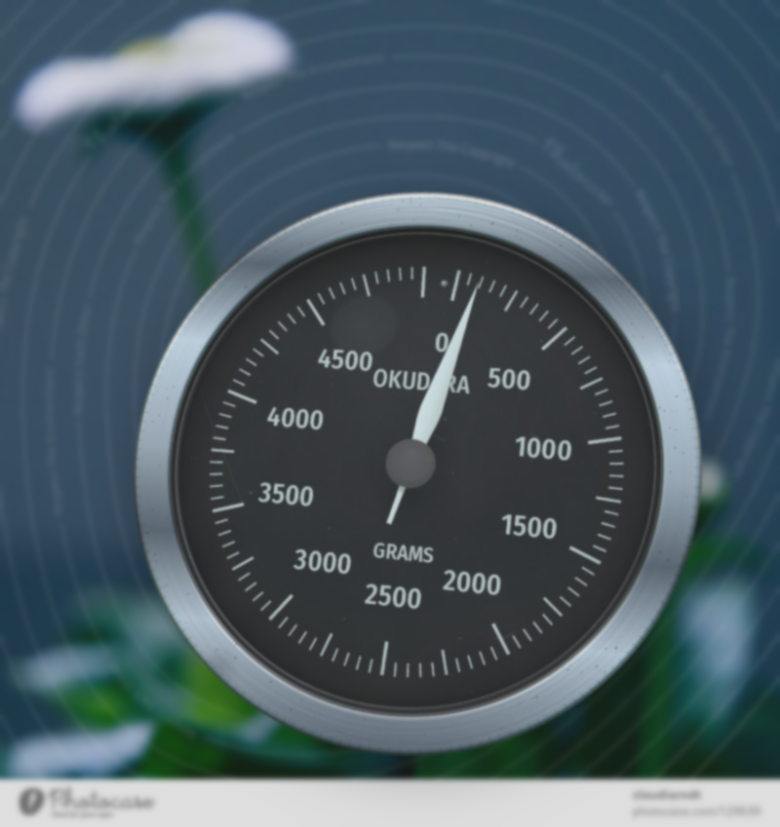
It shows g 100
